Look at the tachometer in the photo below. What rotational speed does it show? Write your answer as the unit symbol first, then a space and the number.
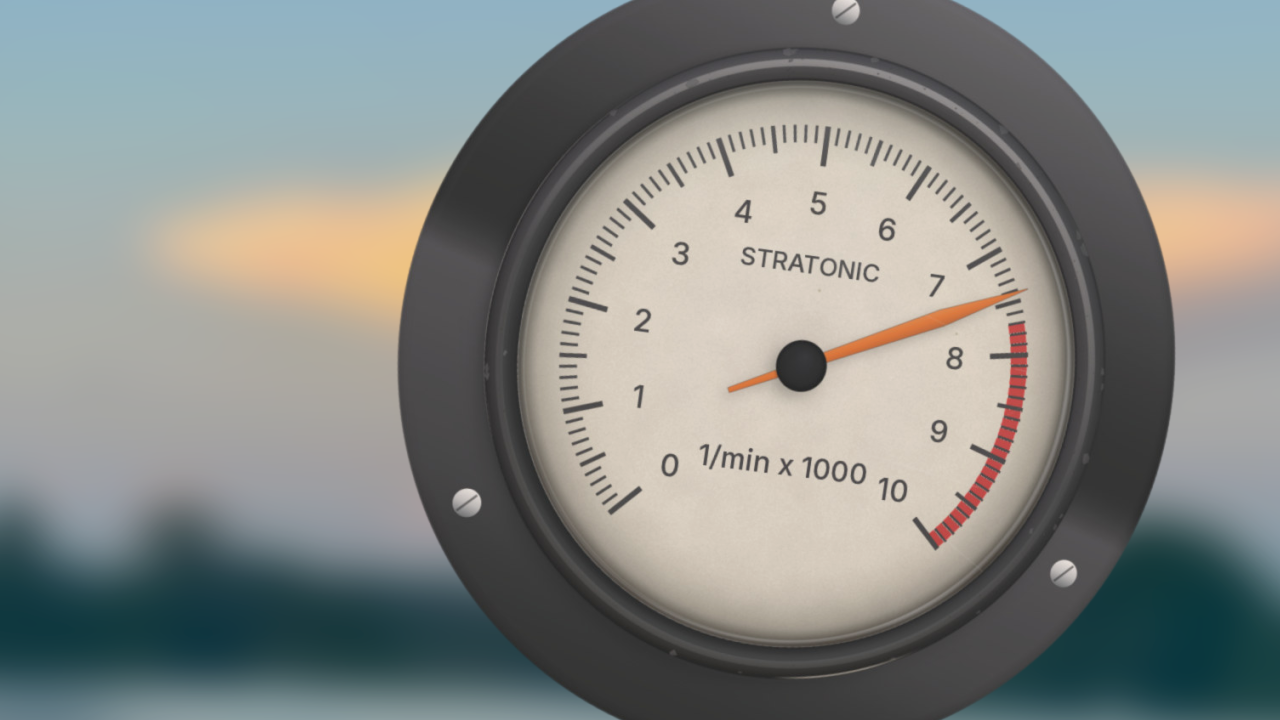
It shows rpm 7400
